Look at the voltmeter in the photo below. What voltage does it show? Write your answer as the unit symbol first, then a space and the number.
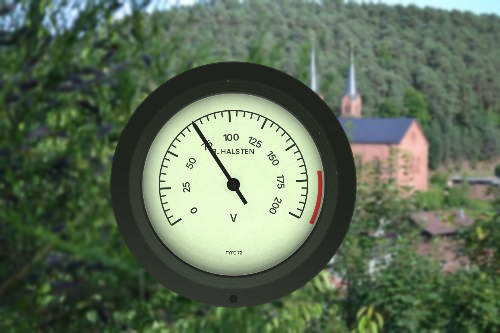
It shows V 75
